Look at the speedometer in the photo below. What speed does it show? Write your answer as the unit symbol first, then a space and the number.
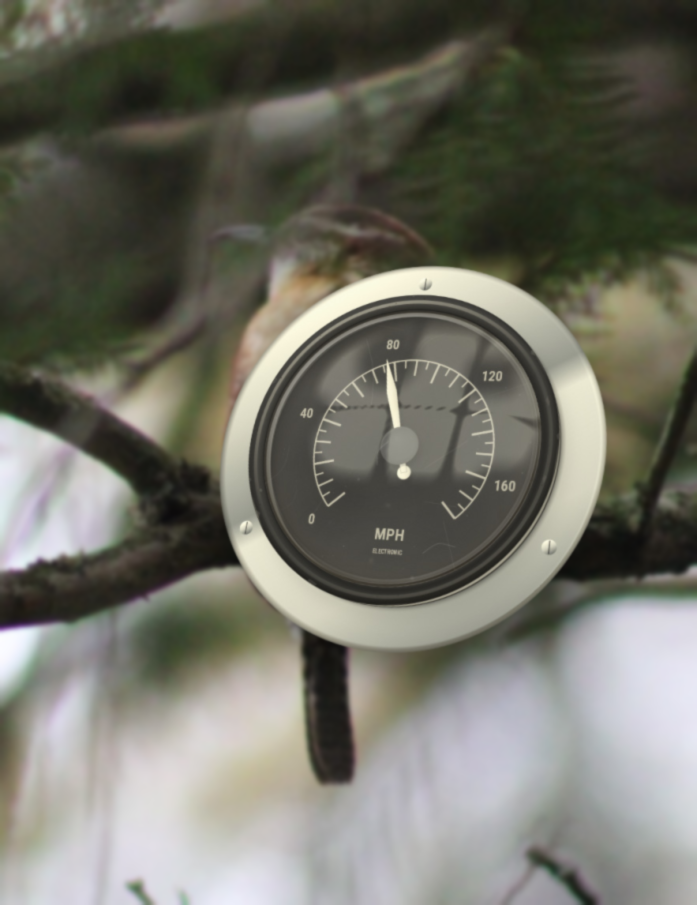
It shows mph 77.5
